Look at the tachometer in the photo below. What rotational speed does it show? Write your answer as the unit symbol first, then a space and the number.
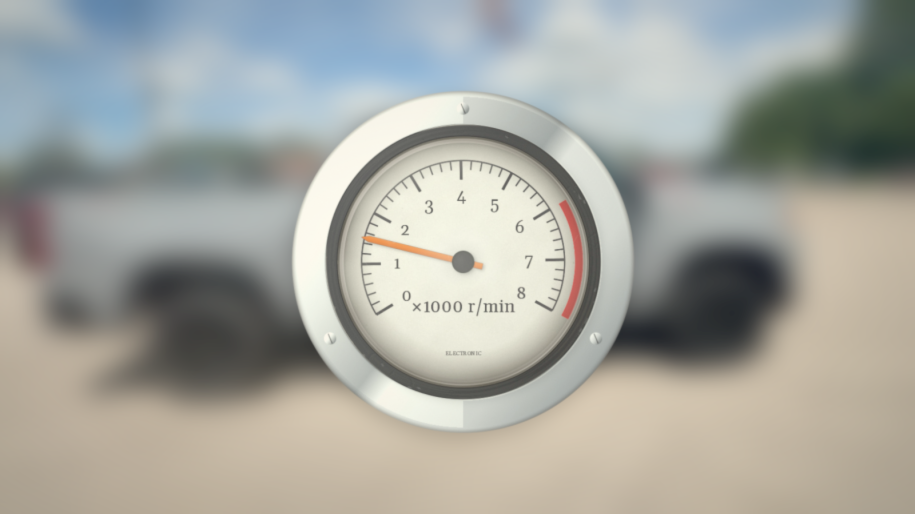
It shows rpm 1500
